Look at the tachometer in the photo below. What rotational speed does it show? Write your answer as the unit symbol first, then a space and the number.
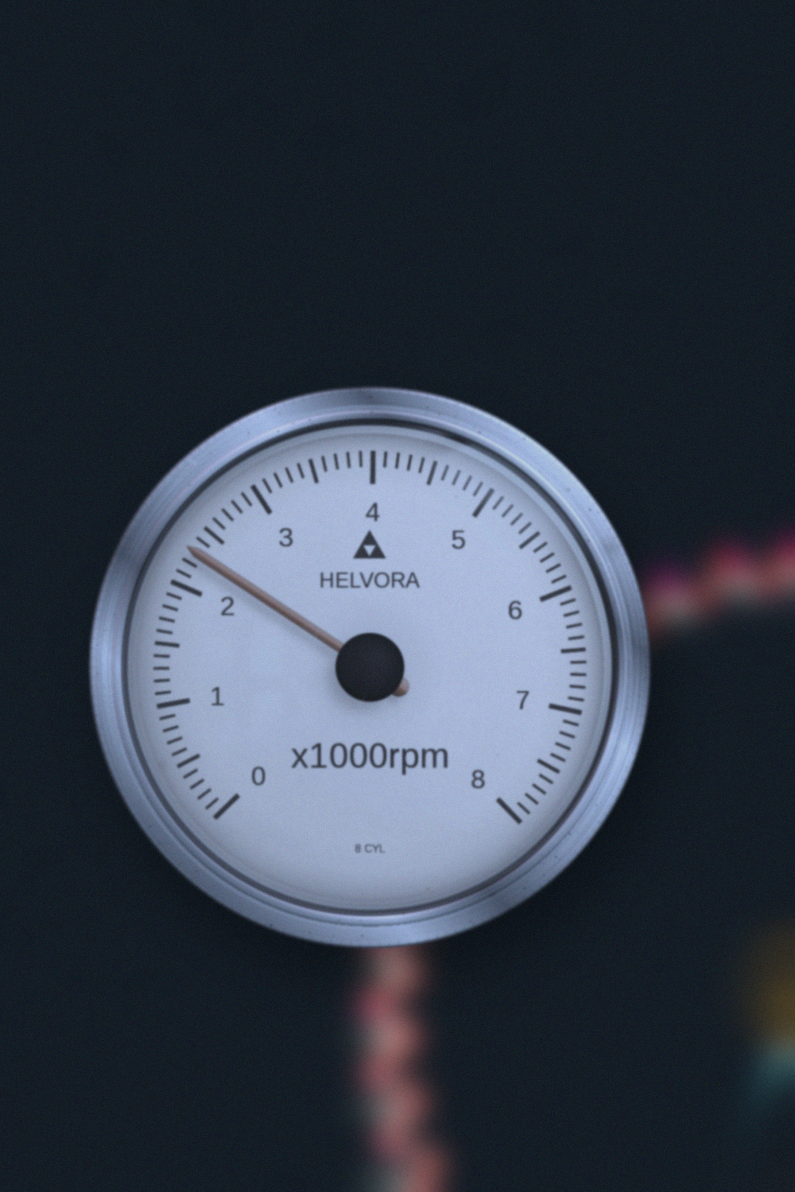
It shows rpm 2300
